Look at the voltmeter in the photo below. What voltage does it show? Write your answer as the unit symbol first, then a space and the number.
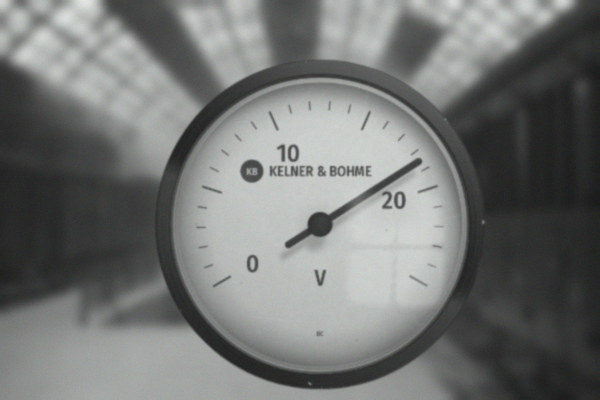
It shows V 18.5
